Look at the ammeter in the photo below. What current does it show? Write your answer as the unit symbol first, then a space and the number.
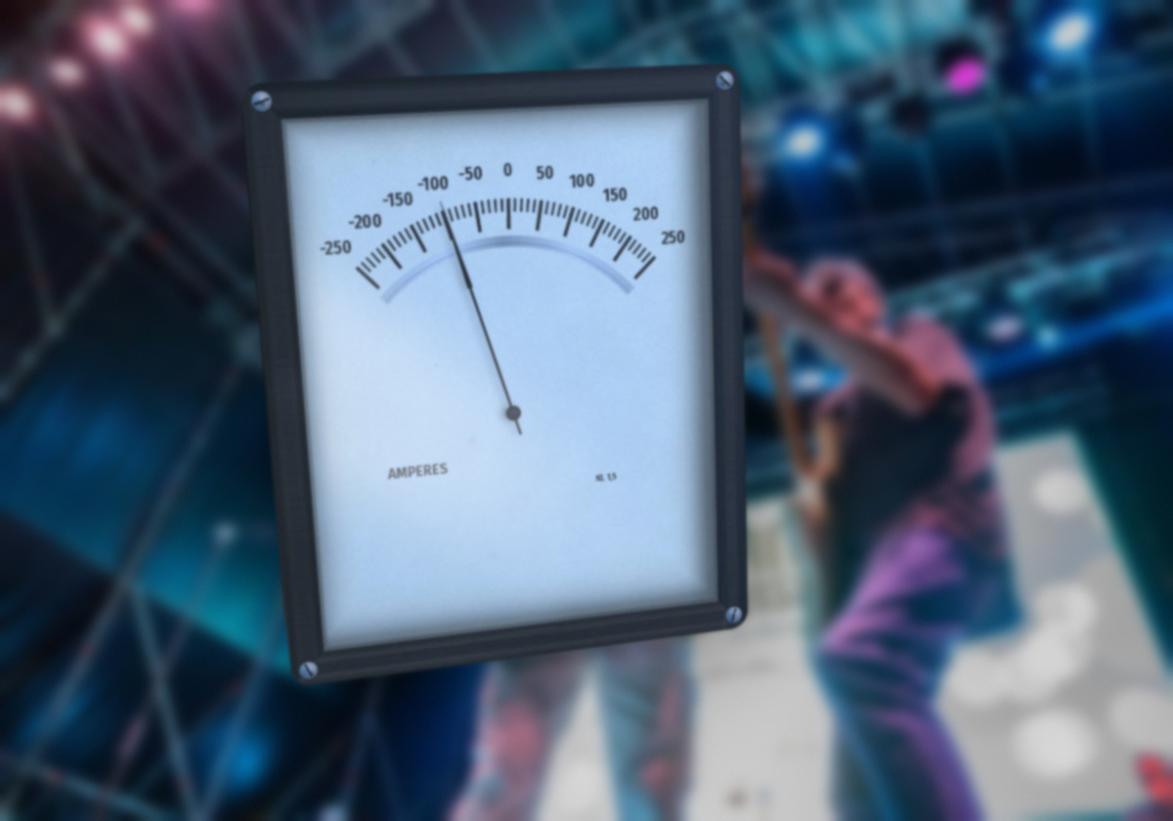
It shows A -100
